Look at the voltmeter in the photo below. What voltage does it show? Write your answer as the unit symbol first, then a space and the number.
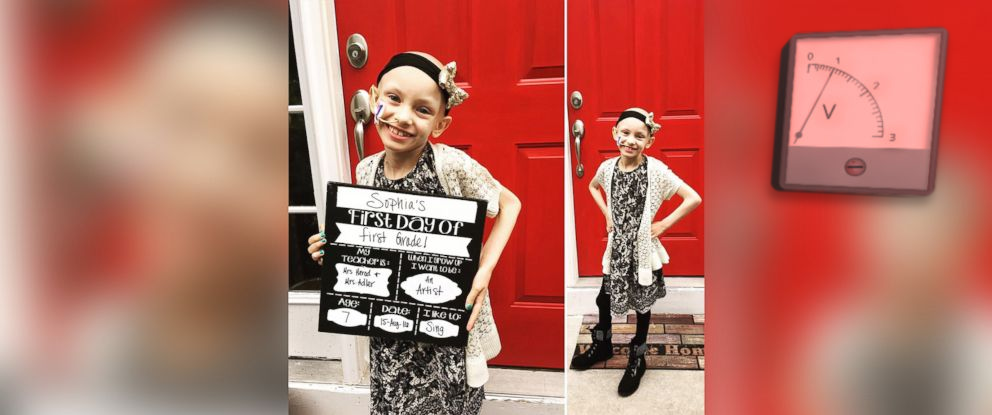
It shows V 1
